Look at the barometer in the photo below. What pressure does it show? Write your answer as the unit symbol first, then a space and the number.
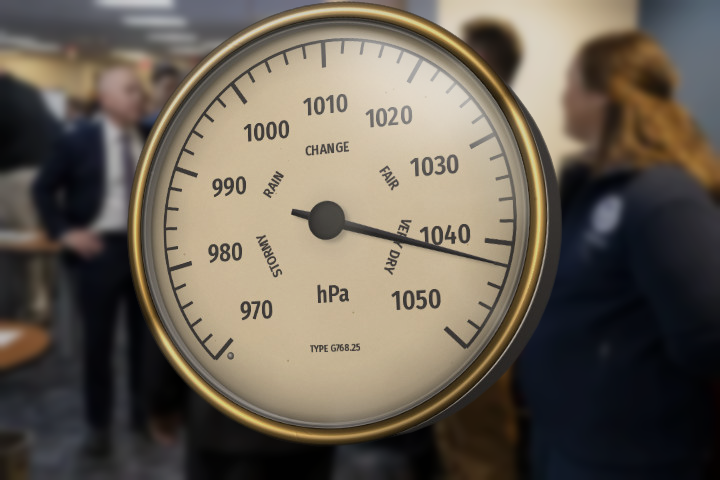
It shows hPa 1042
